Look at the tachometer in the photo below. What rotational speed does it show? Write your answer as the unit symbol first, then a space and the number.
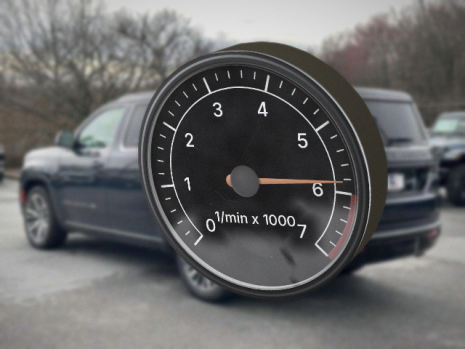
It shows rpm 5800
